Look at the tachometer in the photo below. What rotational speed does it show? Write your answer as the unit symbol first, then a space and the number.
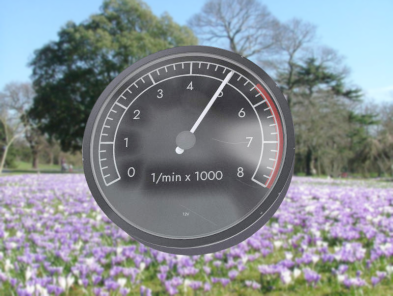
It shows rpm 5000
